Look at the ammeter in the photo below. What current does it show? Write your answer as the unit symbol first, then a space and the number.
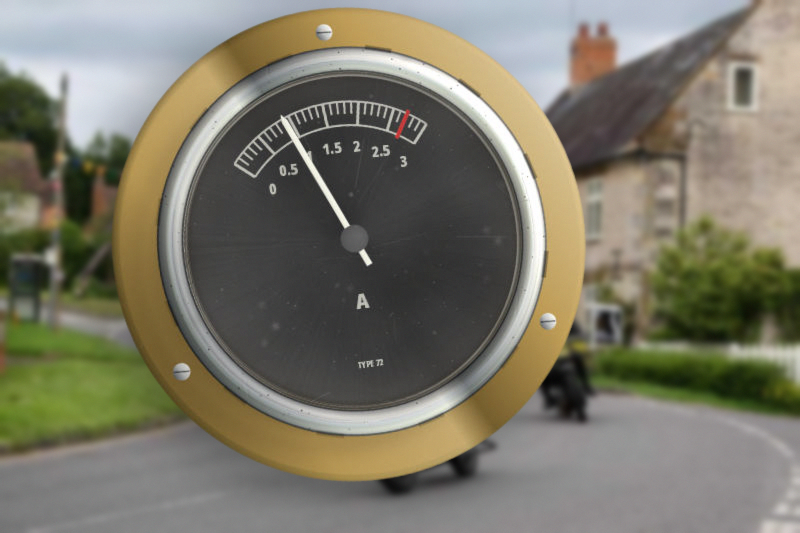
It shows A 0.9
